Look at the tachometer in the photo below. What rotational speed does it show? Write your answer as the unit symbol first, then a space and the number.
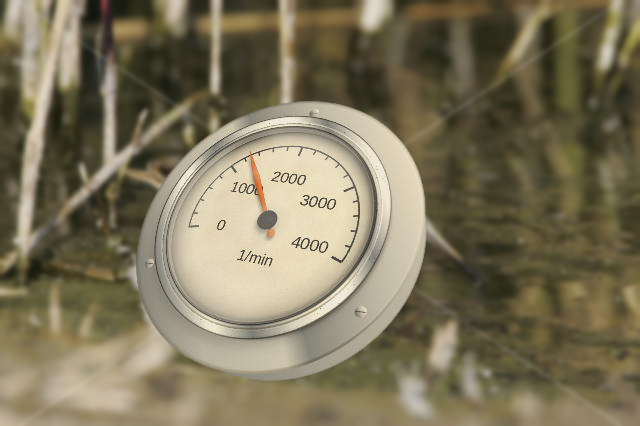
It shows rpm 1300
